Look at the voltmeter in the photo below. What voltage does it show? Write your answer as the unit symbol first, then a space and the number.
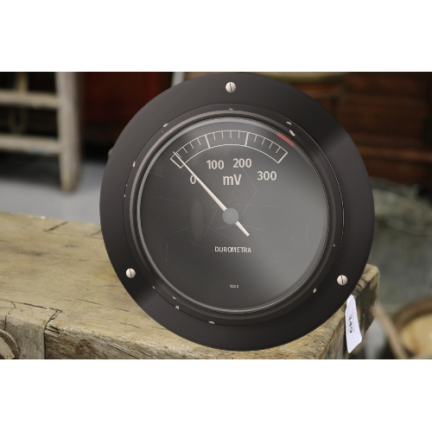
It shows mV 20
